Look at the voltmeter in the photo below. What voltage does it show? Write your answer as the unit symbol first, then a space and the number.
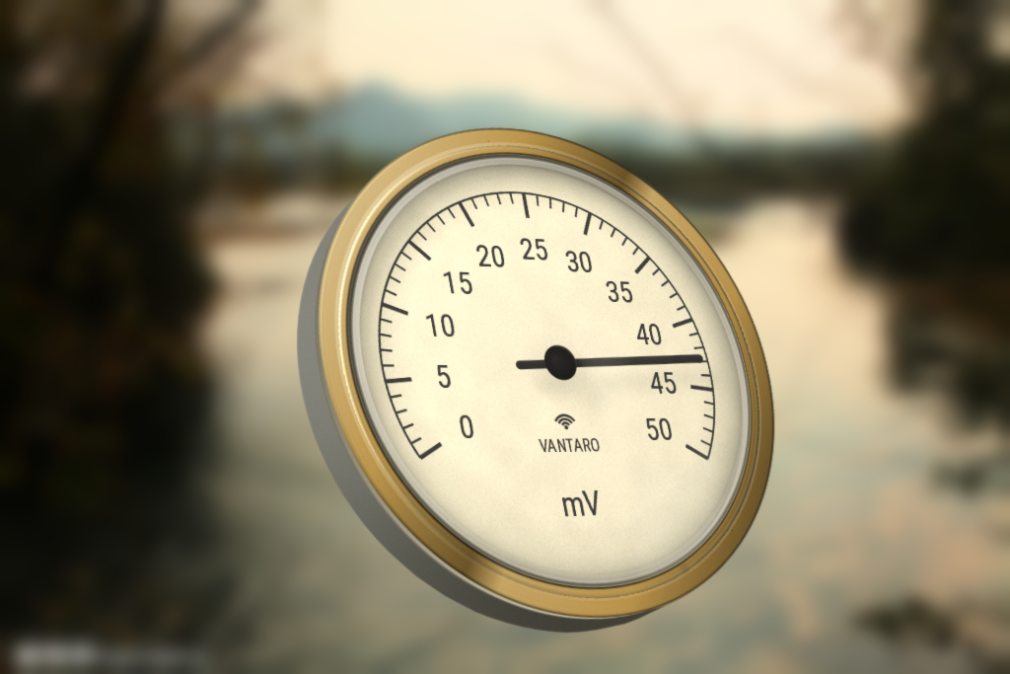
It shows mV 43
